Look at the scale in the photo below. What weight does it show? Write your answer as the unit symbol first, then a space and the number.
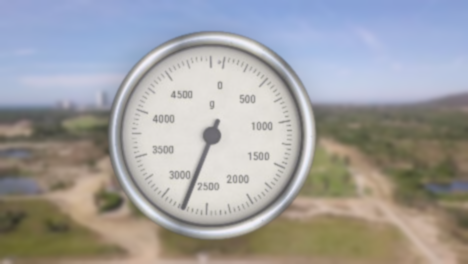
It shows g 2750
